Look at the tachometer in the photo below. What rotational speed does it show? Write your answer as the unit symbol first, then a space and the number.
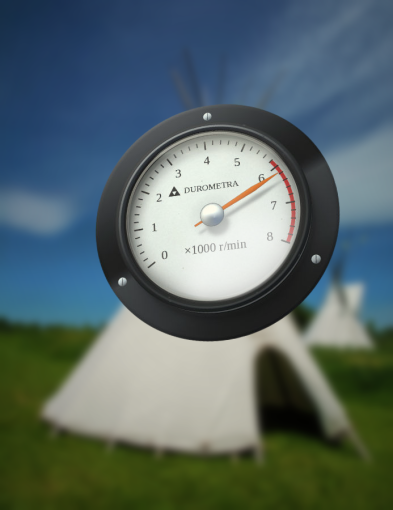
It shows rpm 6200
